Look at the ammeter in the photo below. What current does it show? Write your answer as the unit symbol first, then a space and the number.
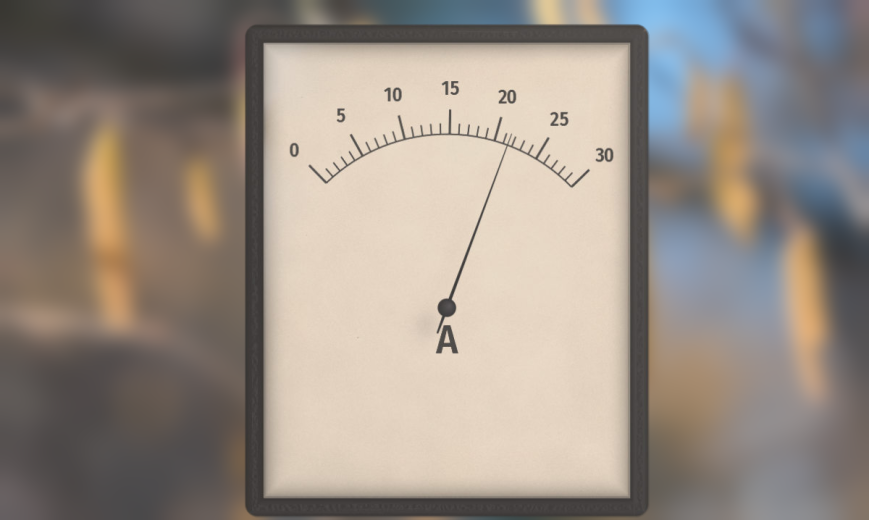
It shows A 21.5
